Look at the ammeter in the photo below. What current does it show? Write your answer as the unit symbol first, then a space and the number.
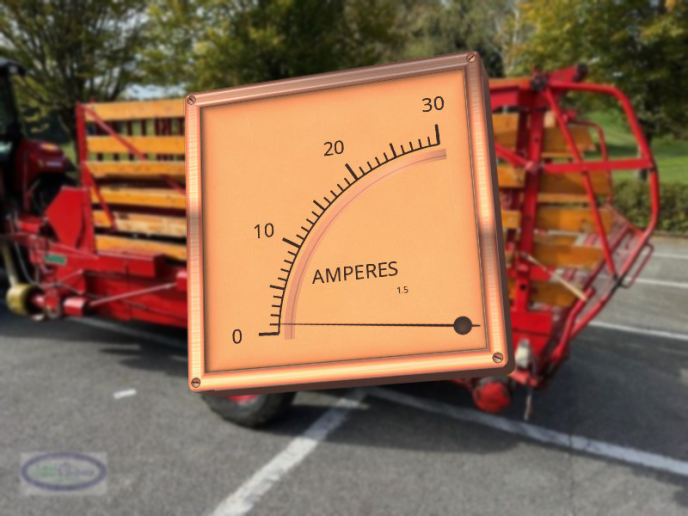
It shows A 1
